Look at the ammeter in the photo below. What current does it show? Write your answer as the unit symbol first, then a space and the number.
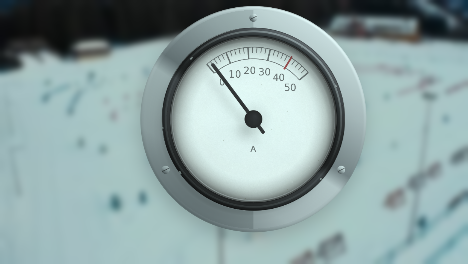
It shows A 2
